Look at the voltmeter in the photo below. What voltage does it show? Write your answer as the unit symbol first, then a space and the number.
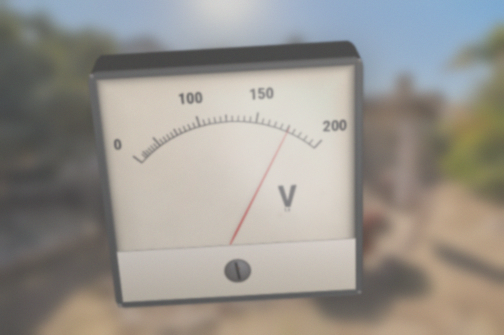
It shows V 175
